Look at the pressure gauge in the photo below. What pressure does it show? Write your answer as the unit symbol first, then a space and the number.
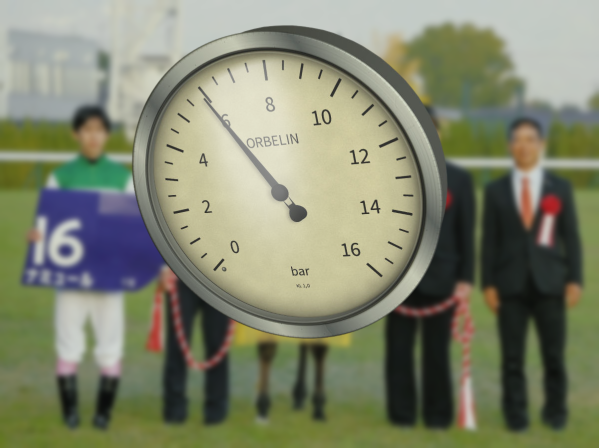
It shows bar 6
